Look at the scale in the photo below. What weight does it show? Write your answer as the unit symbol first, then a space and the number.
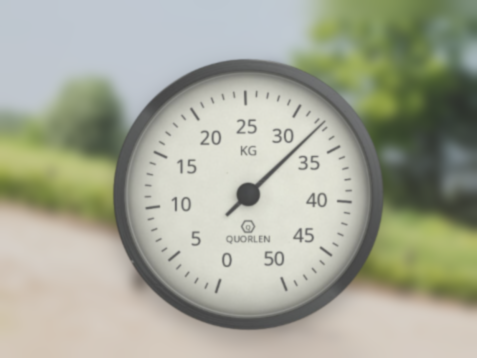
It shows kg 32.5
